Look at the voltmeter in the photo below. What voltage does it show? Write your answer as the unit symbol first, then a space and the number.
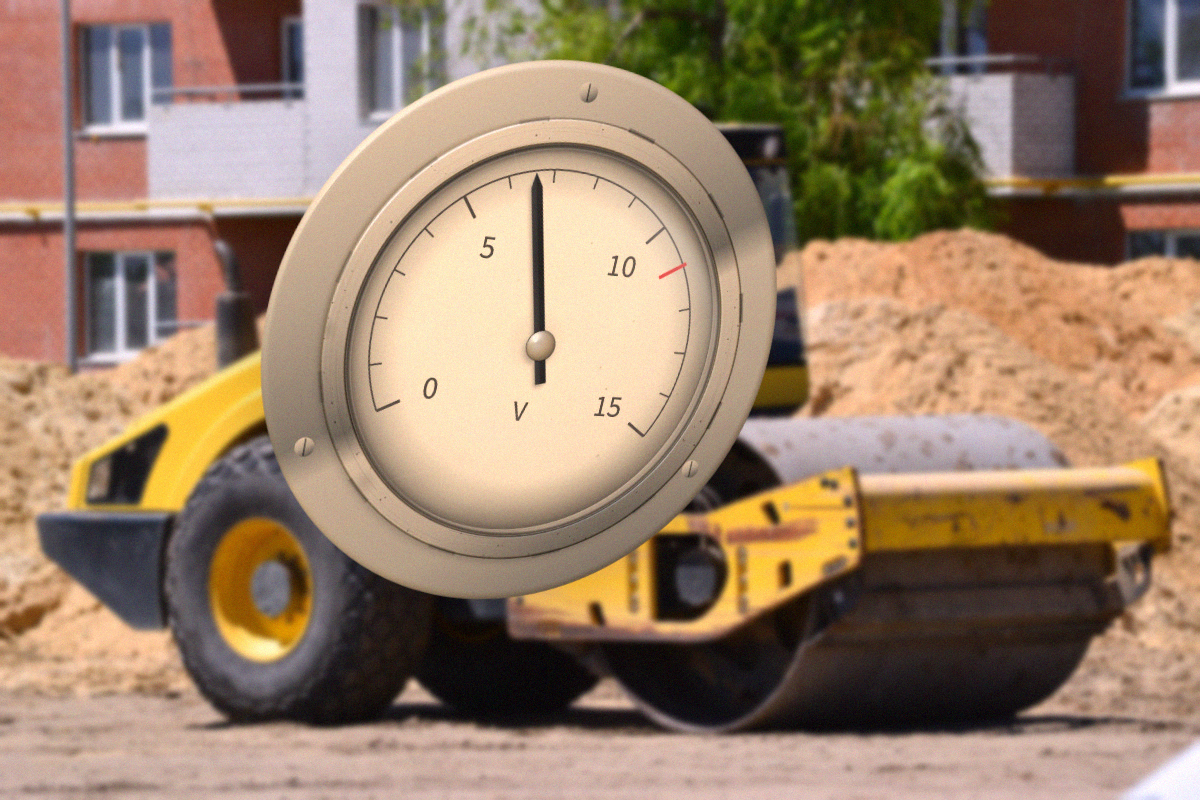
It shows V 6.5
